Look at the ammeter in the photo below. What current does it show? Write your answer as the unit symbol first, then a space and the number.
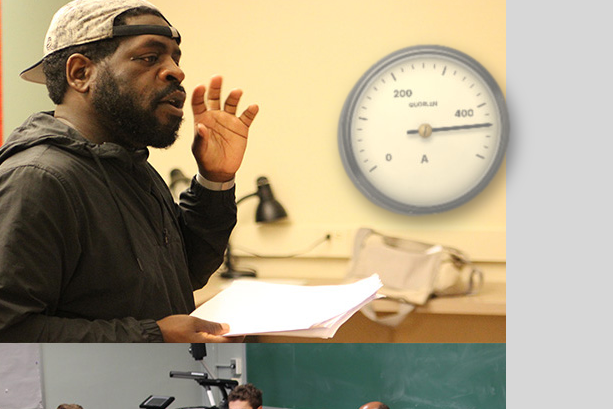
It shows A 440
